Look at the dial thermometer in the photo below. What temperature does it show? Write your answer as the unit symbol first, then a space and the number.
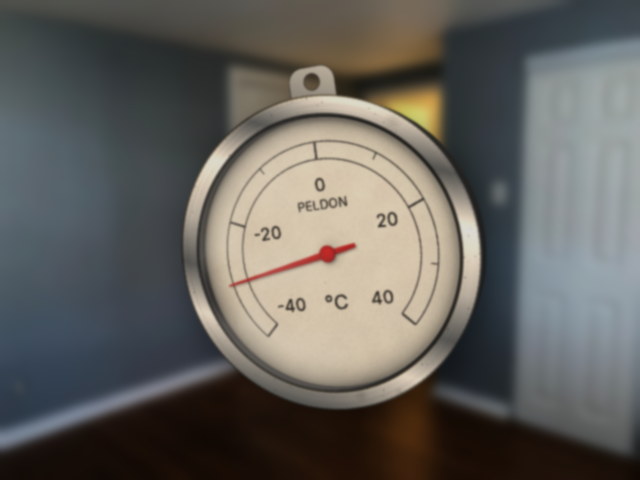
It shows °C -30
